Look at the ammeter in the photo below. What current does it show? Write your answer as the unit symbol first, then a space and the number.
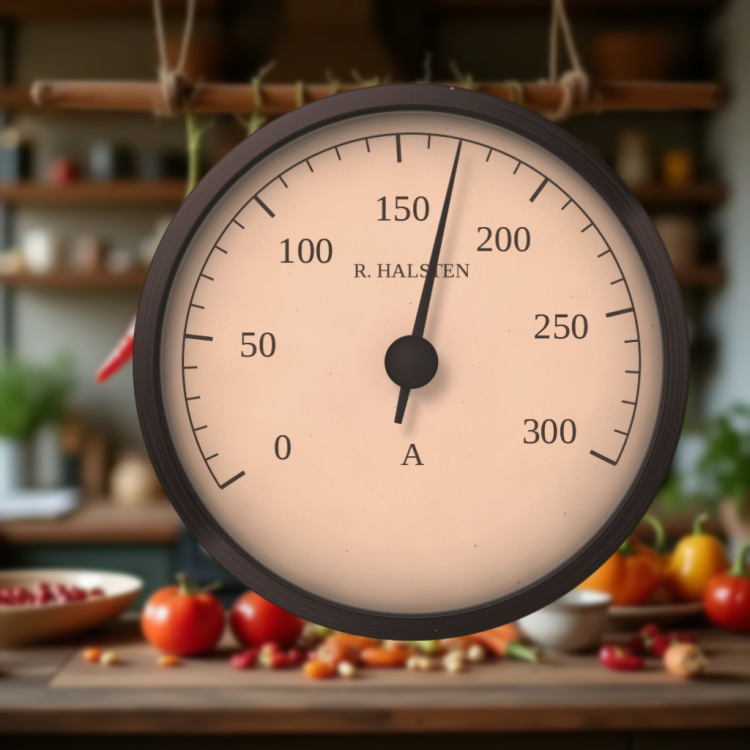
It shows A 170
